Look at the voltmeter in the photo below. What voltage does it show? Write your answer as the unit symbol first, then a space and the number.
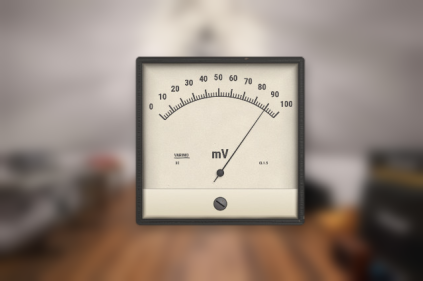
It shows mV 90
